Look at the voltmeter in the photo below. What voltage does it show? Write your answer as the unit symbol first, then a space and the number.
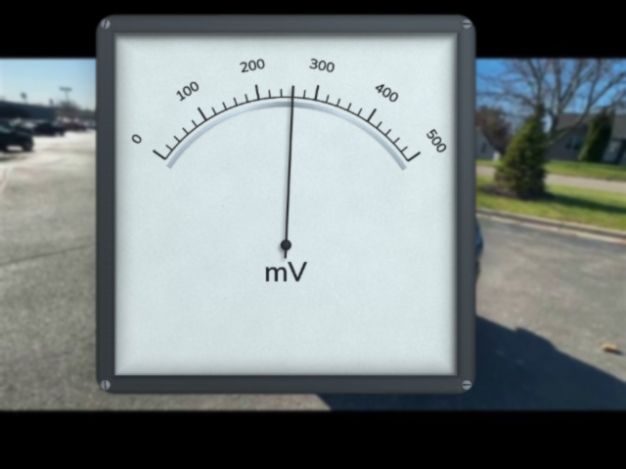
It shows mV 260
